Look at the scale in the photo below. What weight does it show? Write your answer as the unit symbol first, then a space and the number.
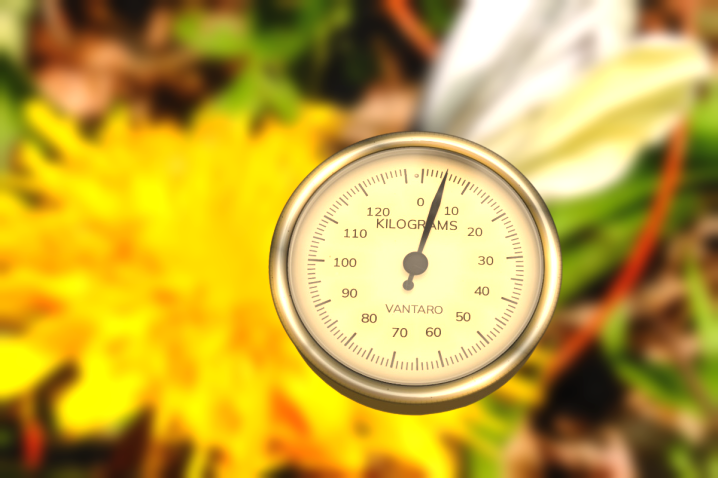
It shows kg 5
